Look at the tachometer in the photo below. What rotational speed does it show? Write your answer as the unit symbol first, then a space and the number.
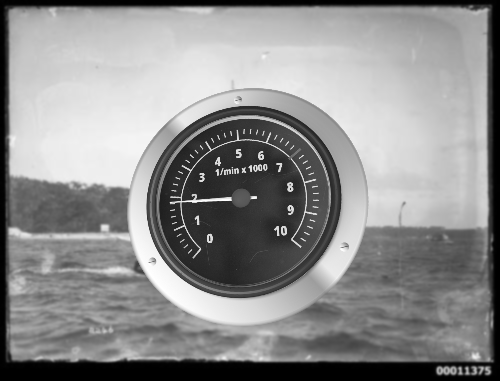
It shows rpm 1800
